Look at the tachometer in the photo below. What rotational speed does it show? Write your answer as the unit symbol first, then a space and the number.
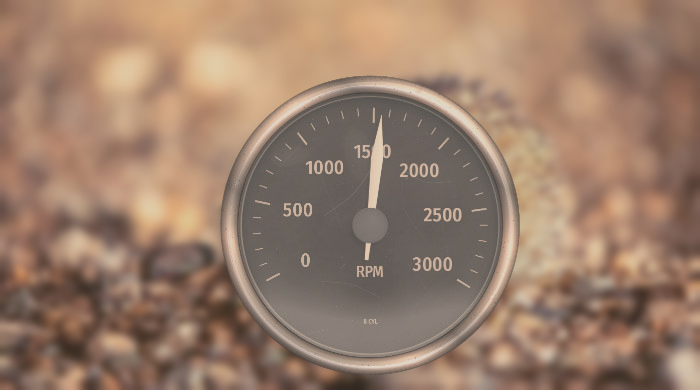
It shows rpm 1550
